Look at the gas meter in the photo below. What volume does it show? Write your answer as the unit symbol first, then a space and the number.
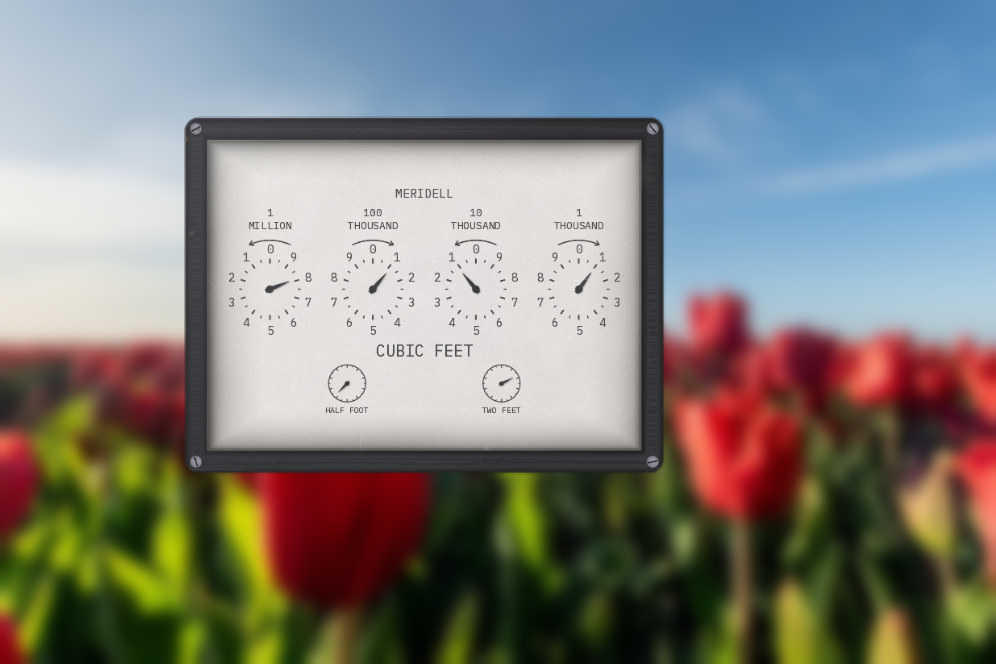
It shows ft³ 811100
